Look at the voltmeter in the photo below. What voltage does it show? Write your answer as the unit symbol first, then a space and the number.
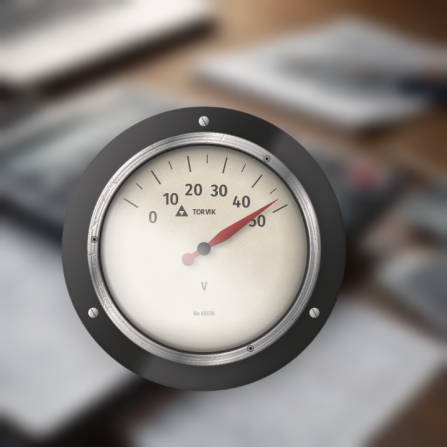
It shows V 47.5
